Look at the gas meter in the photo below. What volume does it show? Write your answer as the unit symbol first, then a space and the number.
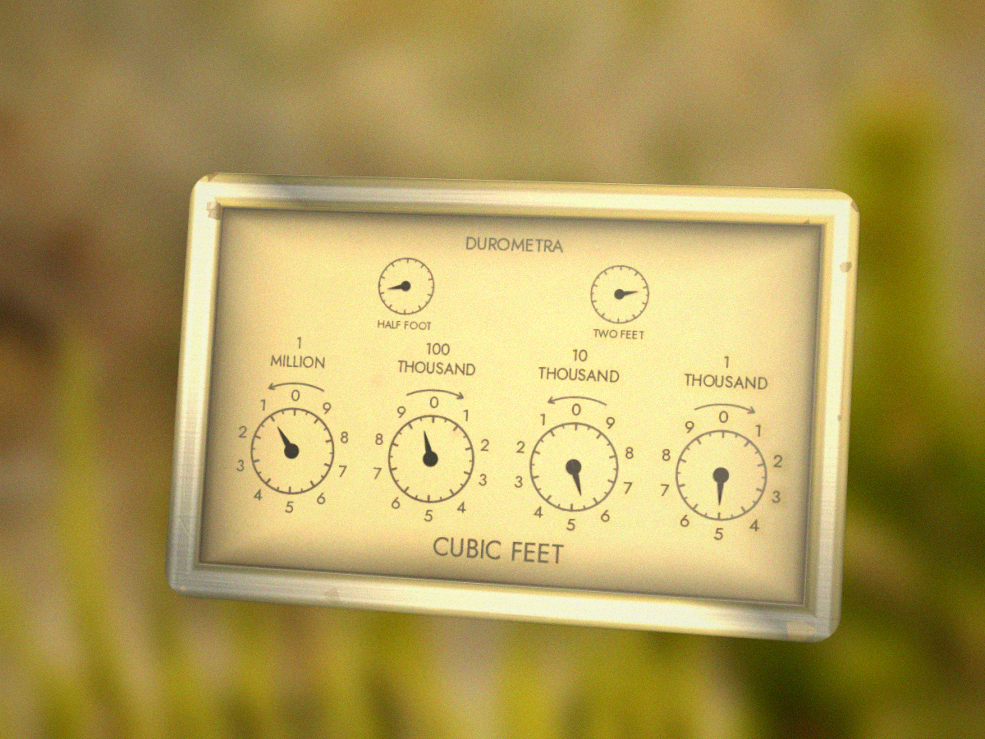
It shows ft³ 95500
